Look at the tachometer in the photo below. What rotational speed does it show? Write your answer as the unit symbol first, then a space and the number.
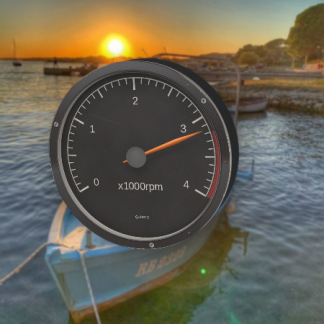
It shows rpm 3150
